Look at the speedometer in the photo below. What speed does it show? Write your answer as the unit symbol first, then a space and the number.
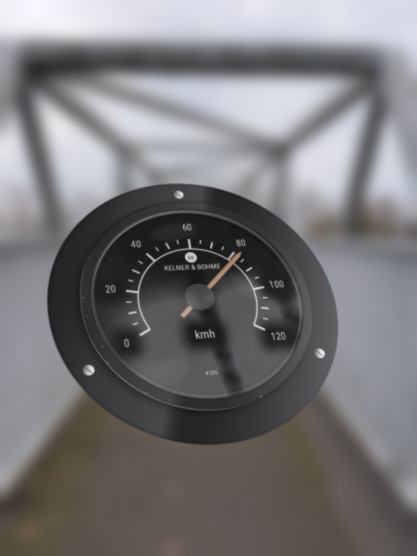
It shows km/h 82.5
